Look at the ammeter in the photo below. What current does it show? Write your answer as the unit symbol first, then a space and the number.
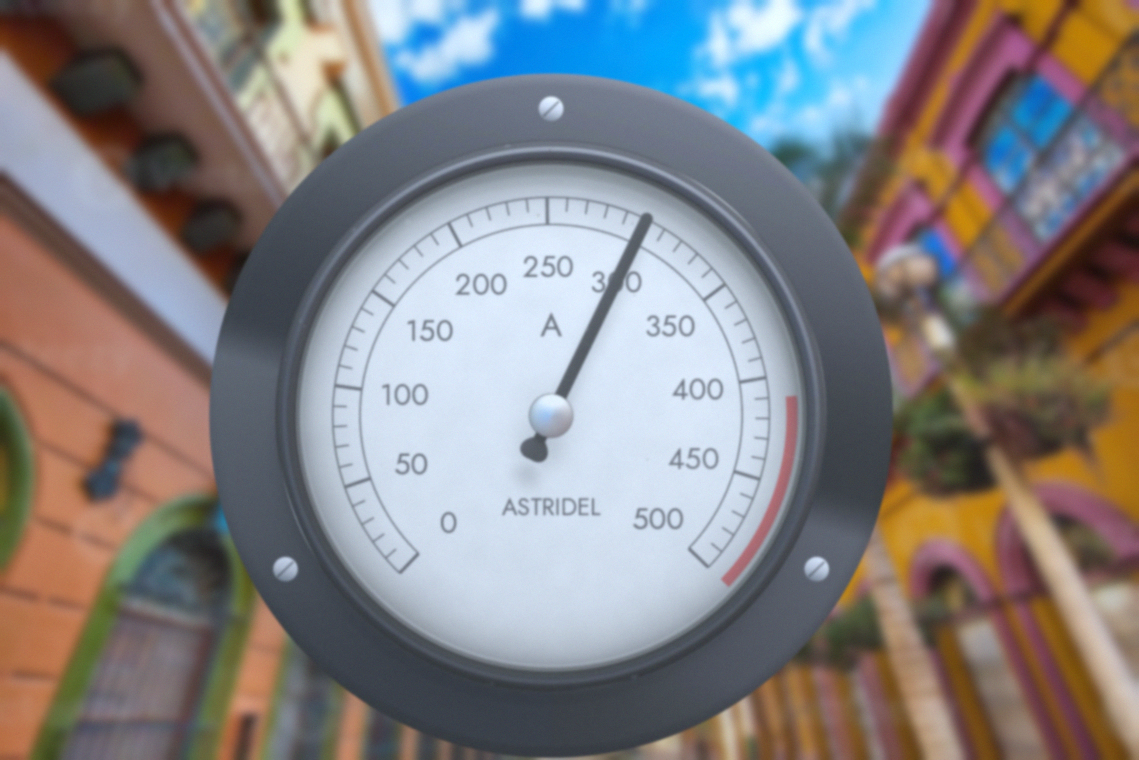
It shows A 300
